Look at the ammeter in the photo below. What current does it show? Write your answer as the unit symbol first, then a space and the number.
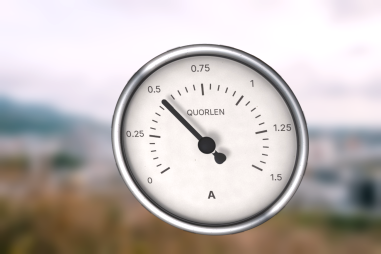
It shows A 0.5
